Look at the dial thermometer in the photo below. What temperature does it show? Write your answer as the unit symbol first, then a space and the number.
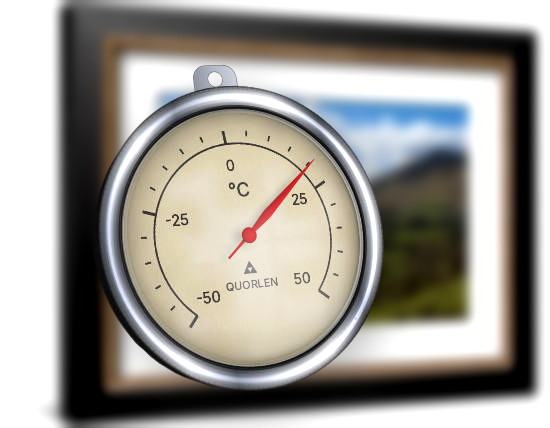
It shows °C 20
